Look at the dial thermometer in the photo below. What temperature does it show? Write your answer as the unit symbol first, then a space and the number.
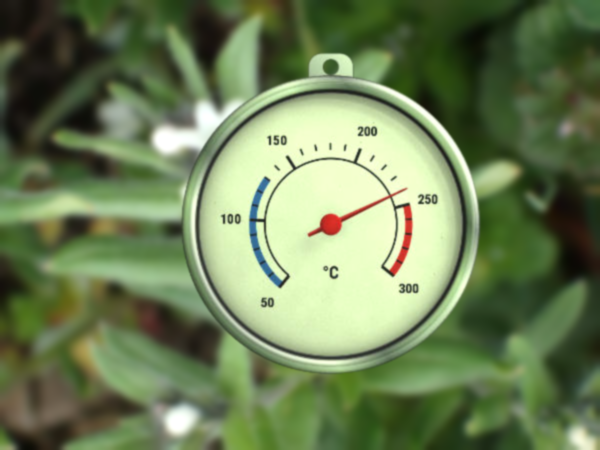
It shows °C 240
